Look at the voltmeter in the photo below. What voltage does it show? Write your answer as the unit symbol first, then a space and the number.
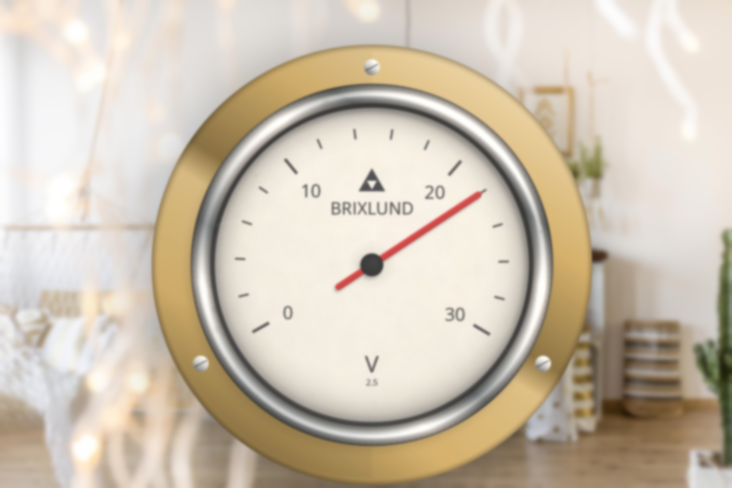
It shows V 22
